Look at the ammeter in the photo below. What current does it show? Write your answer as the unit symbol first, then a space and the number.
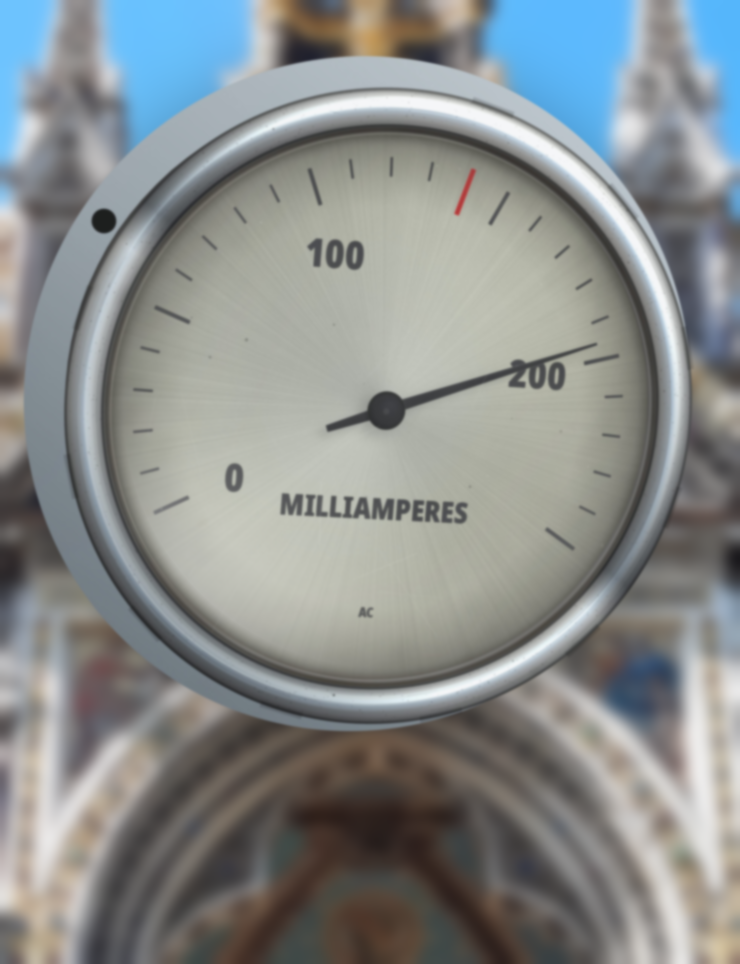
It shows mA 195
